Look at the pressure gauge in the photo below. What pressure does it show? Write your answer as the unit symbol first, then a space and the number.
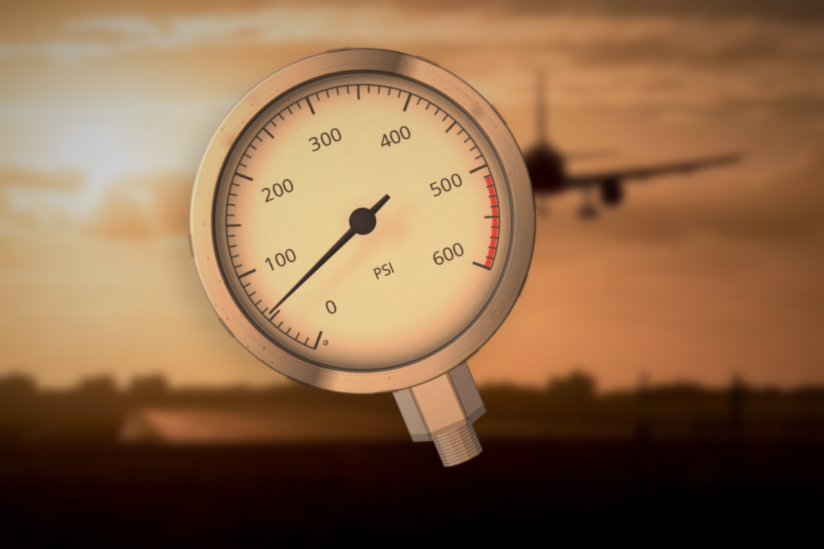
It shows psi 55
